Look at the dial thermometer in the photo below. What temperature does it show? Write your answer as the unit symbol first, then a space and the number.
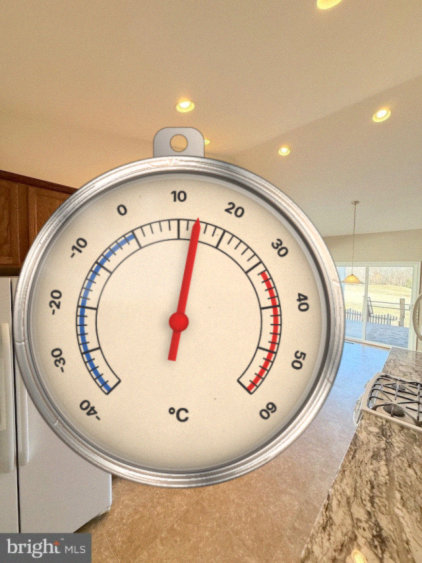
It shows °C 14
